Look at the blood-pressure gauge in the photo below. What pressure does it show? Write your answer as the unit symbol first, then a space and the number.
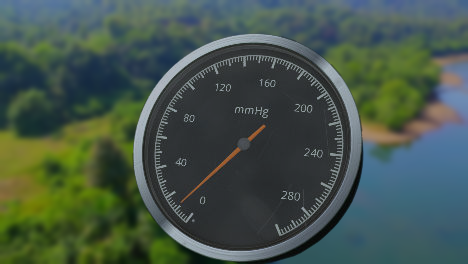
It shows mmHg 10
